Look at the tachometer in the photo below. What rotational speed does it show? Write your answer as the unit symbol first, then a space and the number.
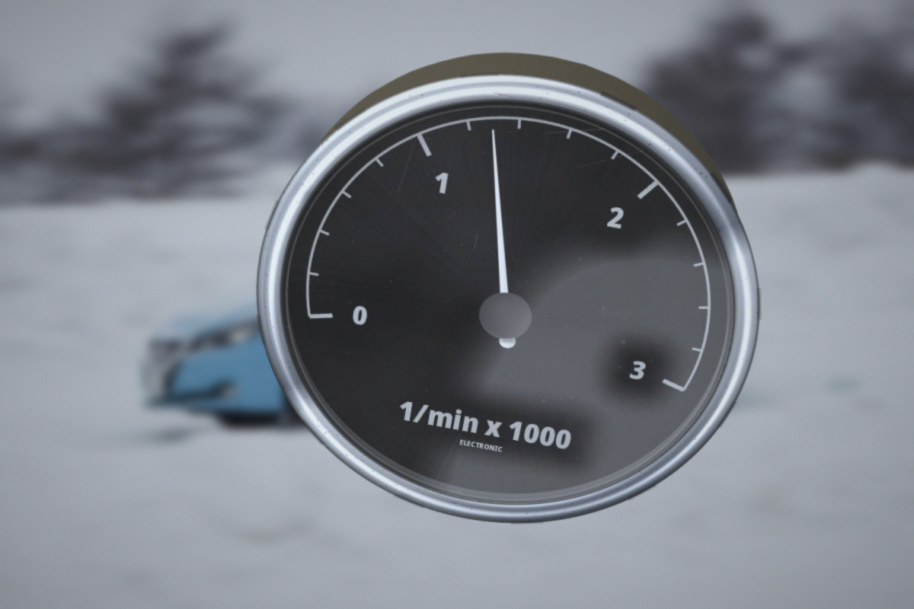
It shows rpm 1300
